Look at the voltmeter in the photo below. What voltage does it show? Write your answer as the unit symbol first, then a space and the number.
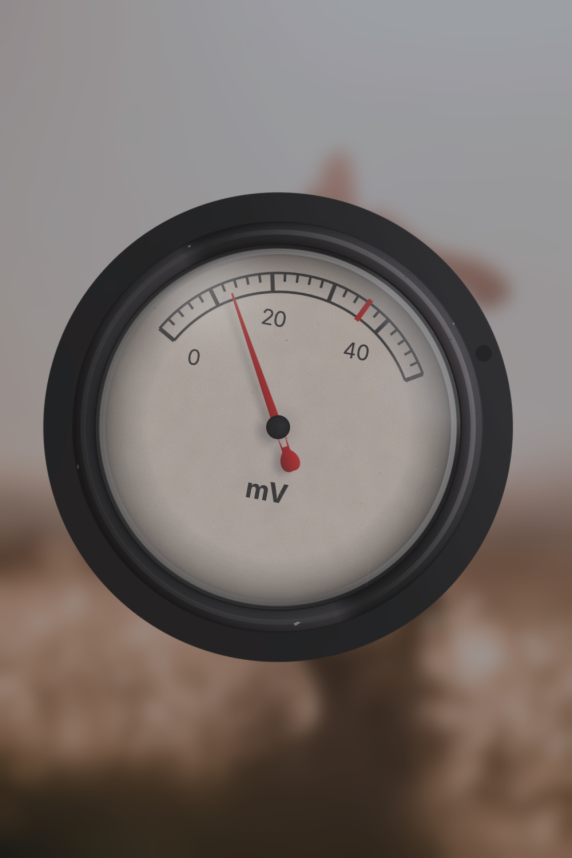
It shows mV 13
